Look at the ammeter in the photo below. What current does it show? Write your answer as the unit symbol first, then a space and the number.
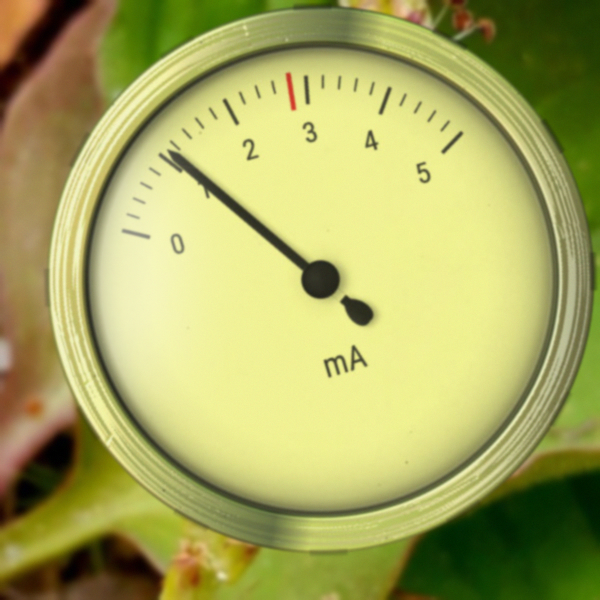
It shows mA 1.1
